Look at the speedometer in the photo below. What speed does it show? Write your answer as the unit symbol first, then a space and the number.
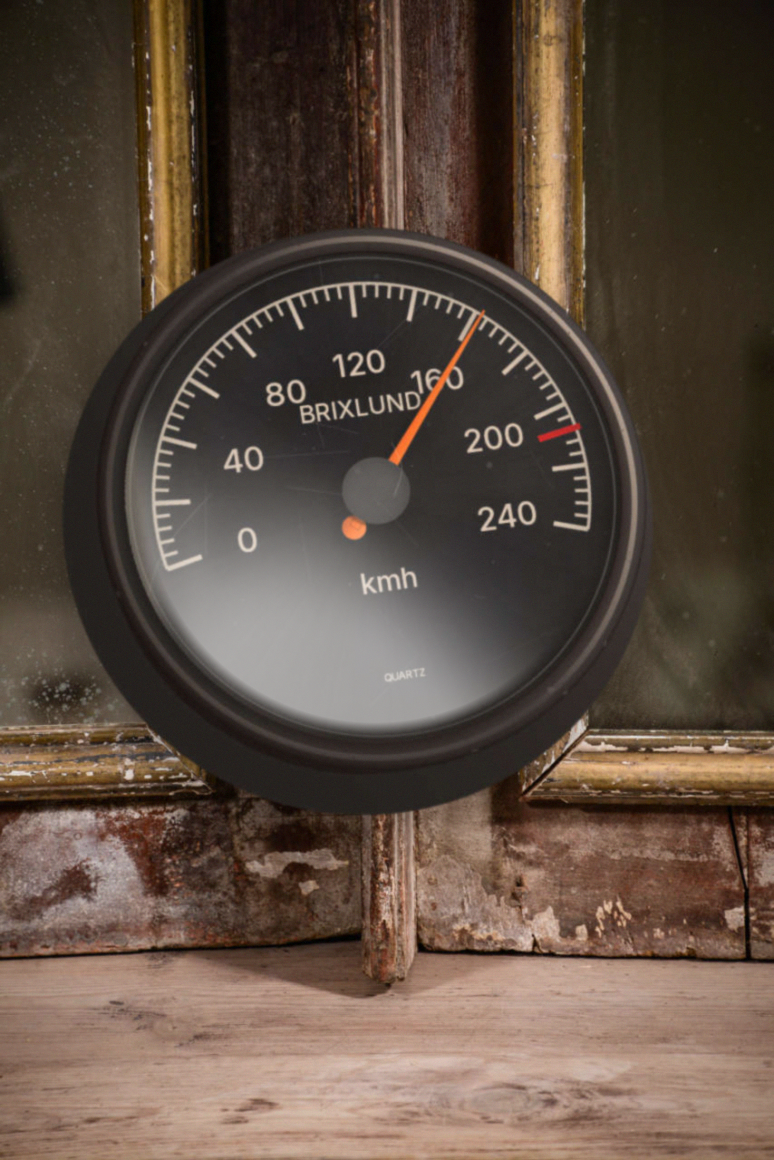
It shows km/h 162
